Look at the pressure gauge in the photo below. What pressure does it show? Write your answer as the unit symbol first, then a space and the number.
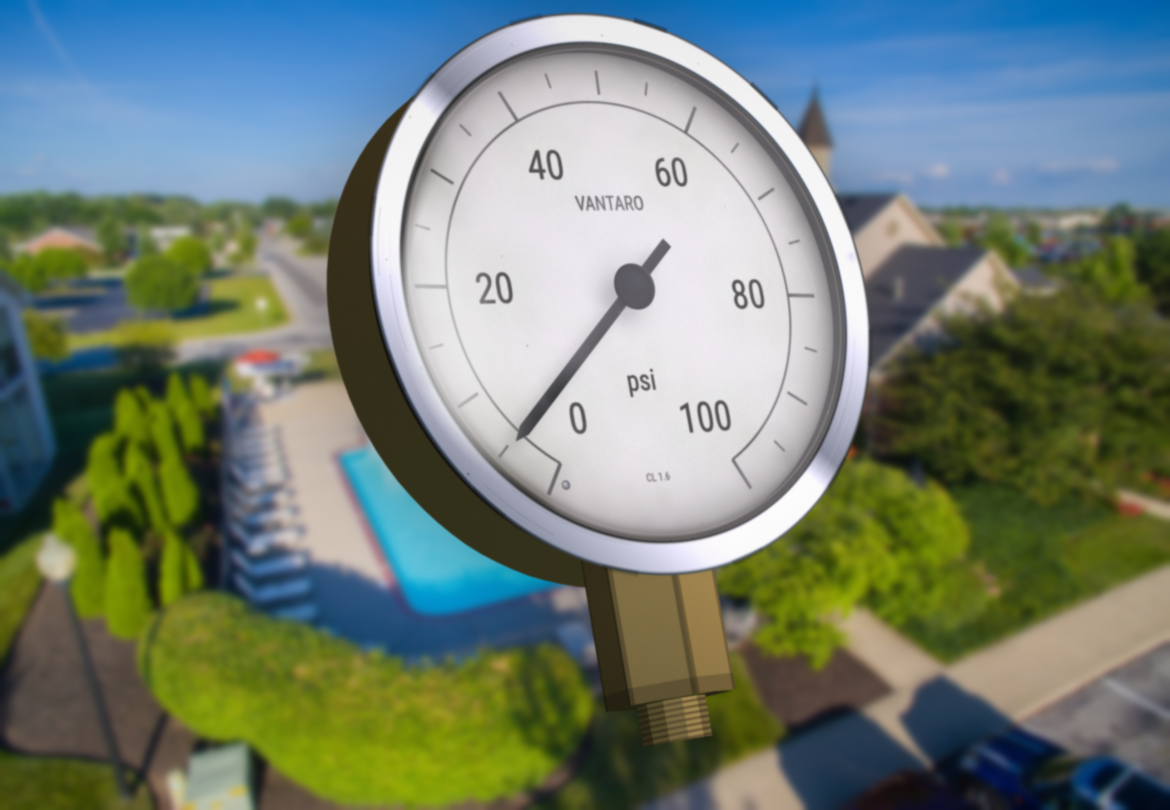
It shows psi 5
